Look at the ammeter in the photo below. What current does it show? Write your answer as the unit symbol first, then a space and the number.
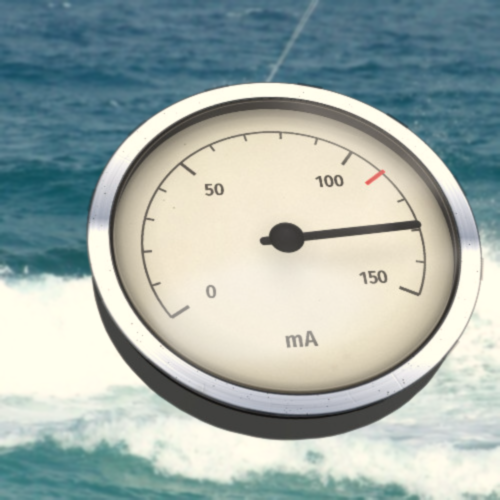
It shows mA 130
